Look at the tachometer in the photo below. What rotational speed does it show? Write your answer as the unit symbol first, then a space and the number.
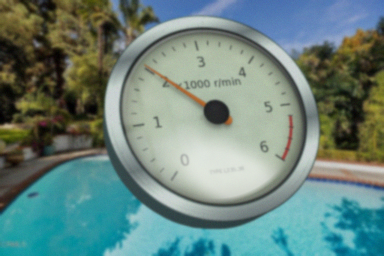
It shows rpm 2000
